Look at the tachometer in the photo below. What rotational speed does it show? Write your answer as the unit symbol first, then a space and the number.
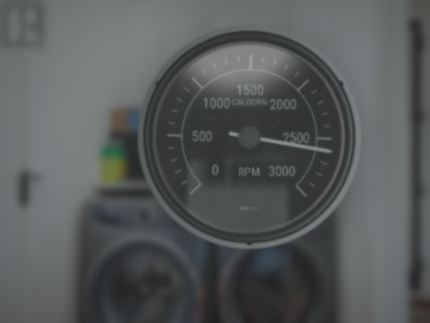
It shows rpm 2600
